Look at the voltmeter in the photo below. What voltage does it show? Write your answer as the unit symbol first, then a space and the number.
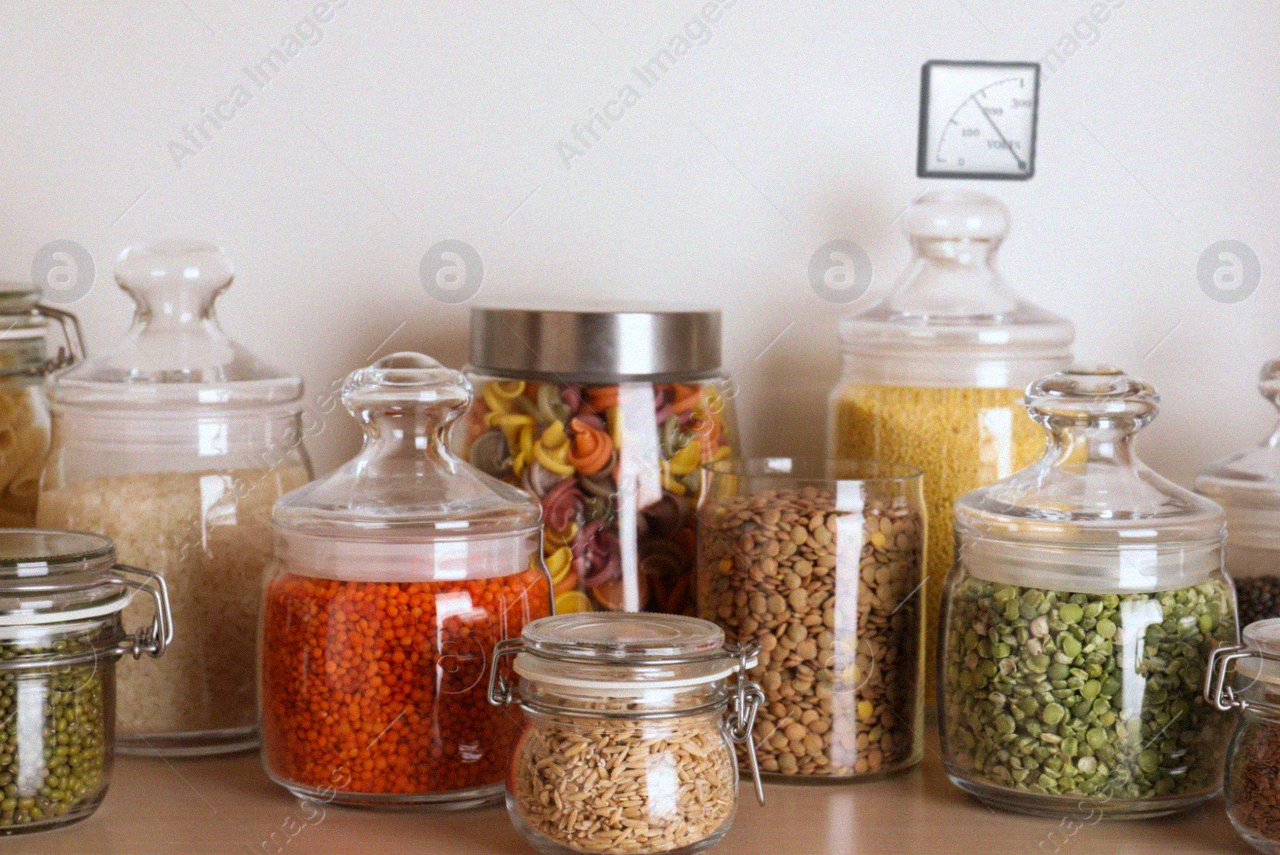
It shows V 175
